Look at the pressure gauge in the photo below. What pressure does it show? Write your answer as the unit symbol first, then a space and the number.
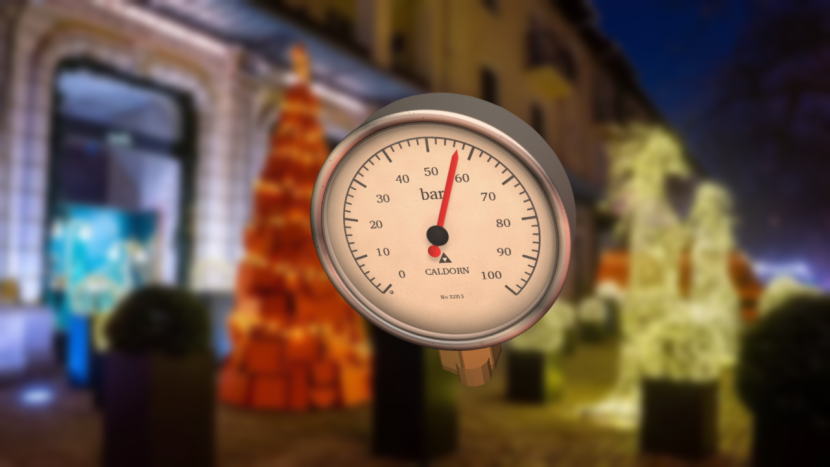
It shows bar 57
